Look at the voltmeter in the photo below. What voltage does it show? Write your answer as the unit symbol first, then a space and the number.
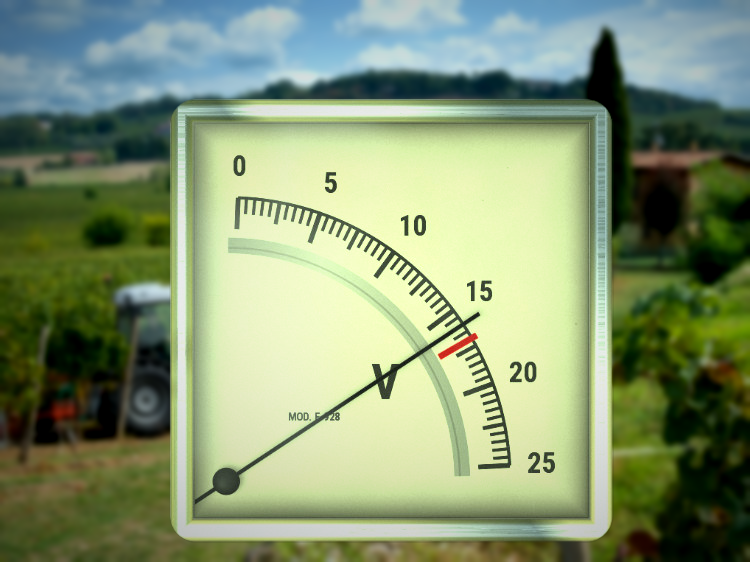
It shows V 16
